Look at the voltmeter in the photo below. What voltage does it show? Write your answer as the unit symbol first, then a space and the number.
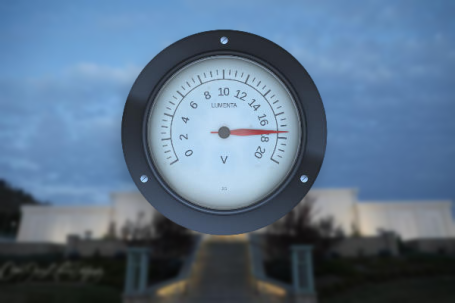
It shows V 17.5
